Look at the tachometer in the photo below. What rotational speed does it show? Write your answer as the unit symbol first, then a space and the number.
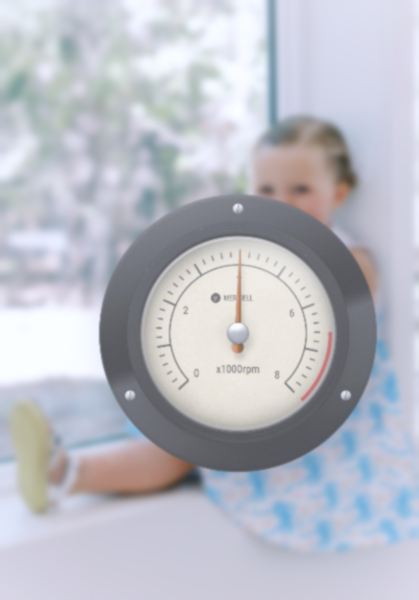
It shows rpm 4000
